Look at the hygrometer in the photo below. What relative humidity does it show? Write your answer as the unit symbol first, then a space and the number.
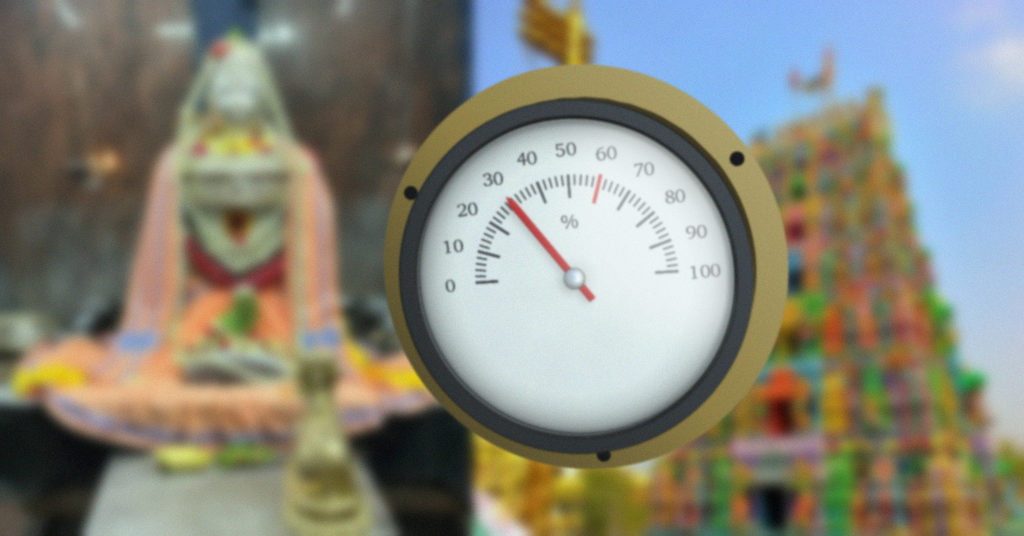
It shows % 30
